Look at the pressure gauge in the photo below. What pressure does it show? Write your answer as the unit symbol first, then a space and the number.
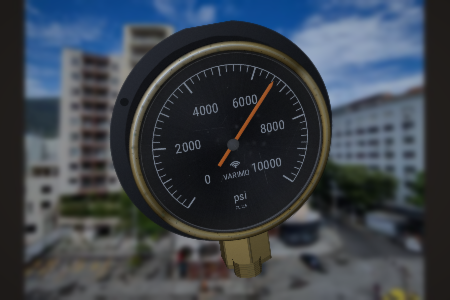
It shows psi 6600
